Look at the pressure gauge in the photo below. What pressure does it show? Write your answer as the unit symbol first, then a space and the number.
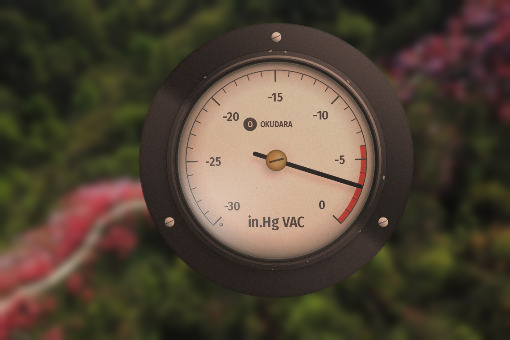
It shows inHg -3
